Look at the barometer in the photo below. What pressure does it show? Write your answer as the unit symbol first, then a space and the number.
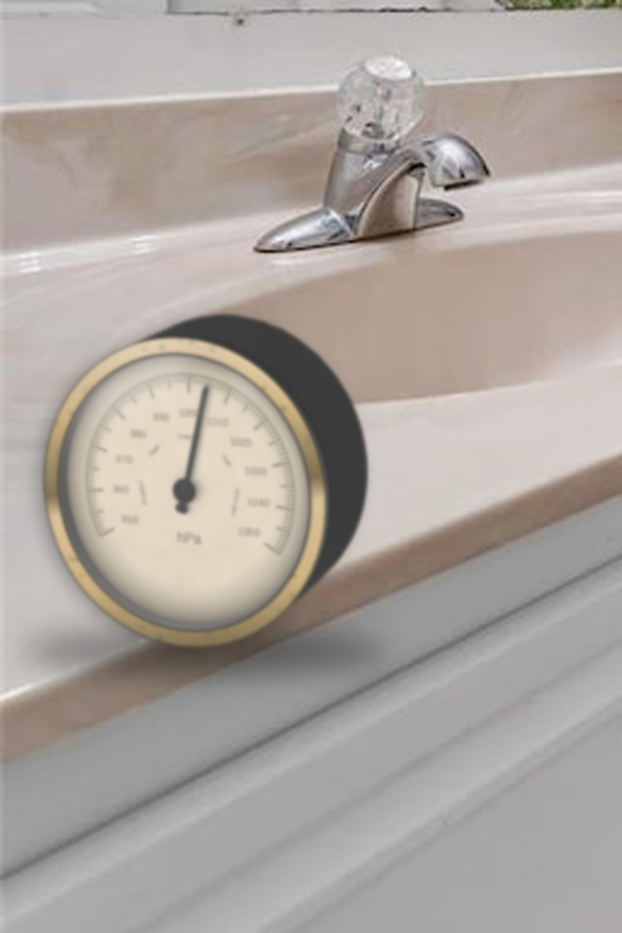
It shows hPa 1005
